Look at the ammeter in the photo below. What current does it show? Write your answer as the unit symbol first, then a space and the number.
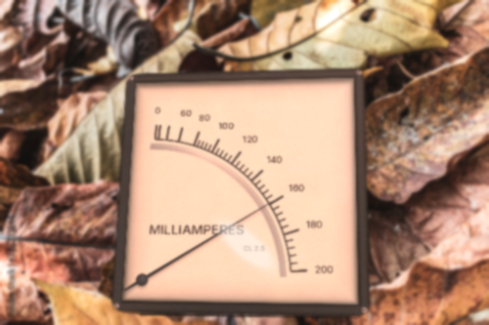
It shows mA 160
